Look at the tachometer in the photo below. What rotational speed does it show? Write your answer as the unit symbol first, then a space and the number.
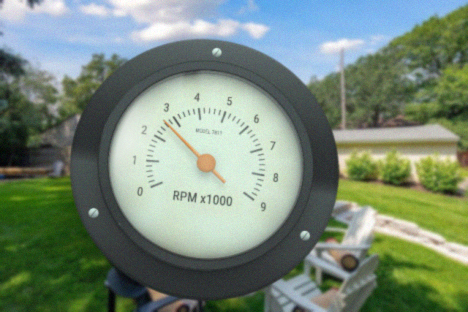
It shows rpm 2600
